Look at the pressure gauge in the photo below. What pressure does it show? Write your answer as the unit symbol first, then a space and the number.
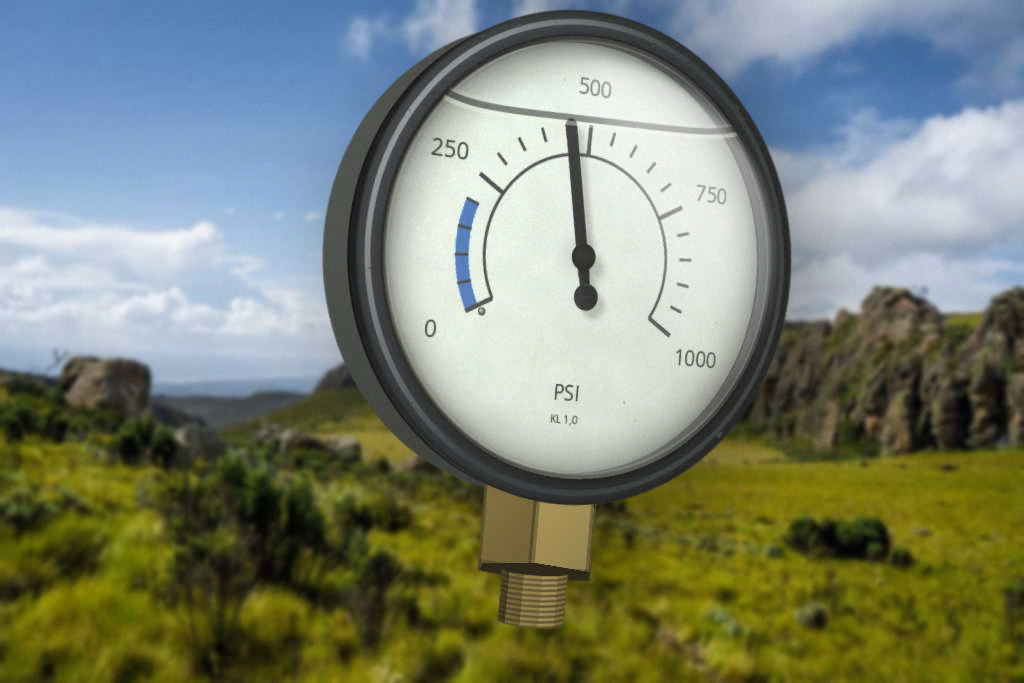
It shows psi 450
